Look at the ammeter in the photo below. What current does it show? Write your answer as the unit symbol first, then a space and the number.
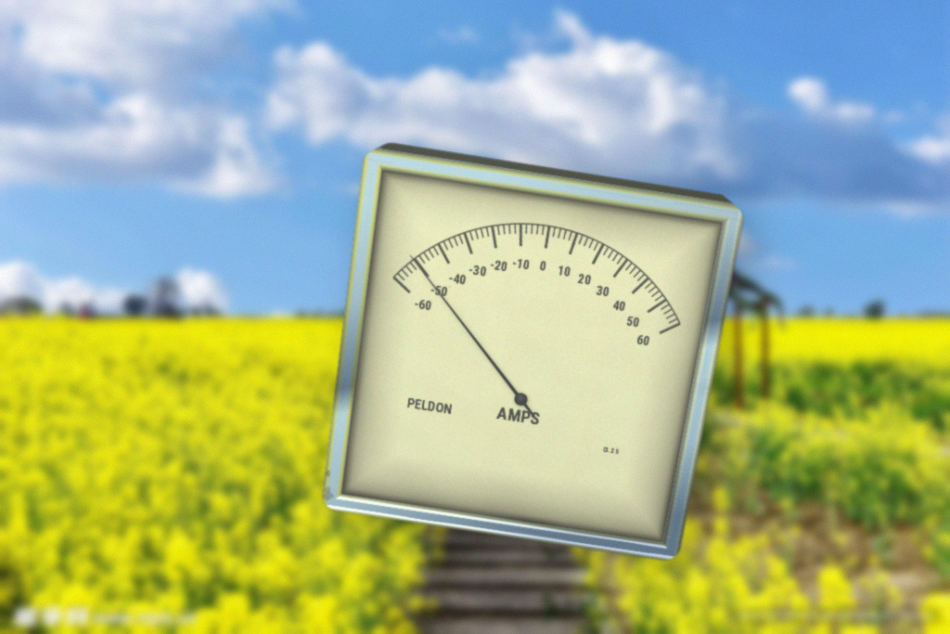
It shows A -50
